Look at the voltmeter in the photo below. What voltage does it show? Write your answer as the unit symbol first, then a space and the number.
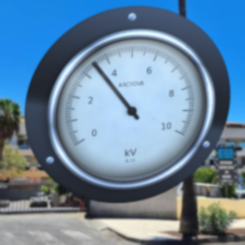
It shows kV 3.5
